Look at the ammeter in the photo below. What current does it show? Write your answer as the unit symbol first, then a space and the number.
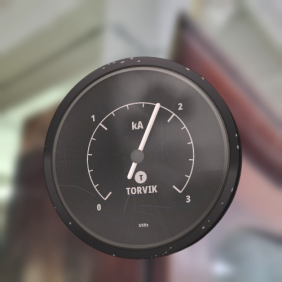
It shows kA 1.8
